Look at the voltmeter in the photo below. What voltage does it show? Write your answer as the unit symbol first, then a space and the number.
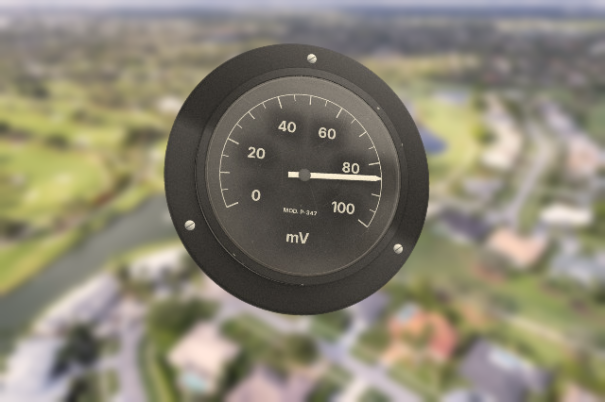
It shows mV 85
